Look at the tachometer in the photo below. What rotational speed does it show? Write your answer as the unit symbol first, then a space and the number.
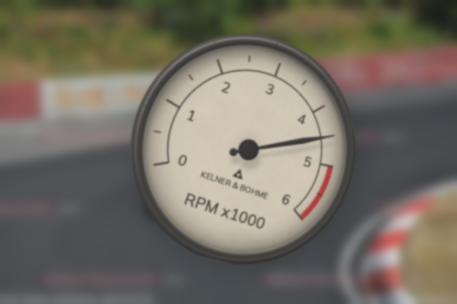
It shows rpm 4500
